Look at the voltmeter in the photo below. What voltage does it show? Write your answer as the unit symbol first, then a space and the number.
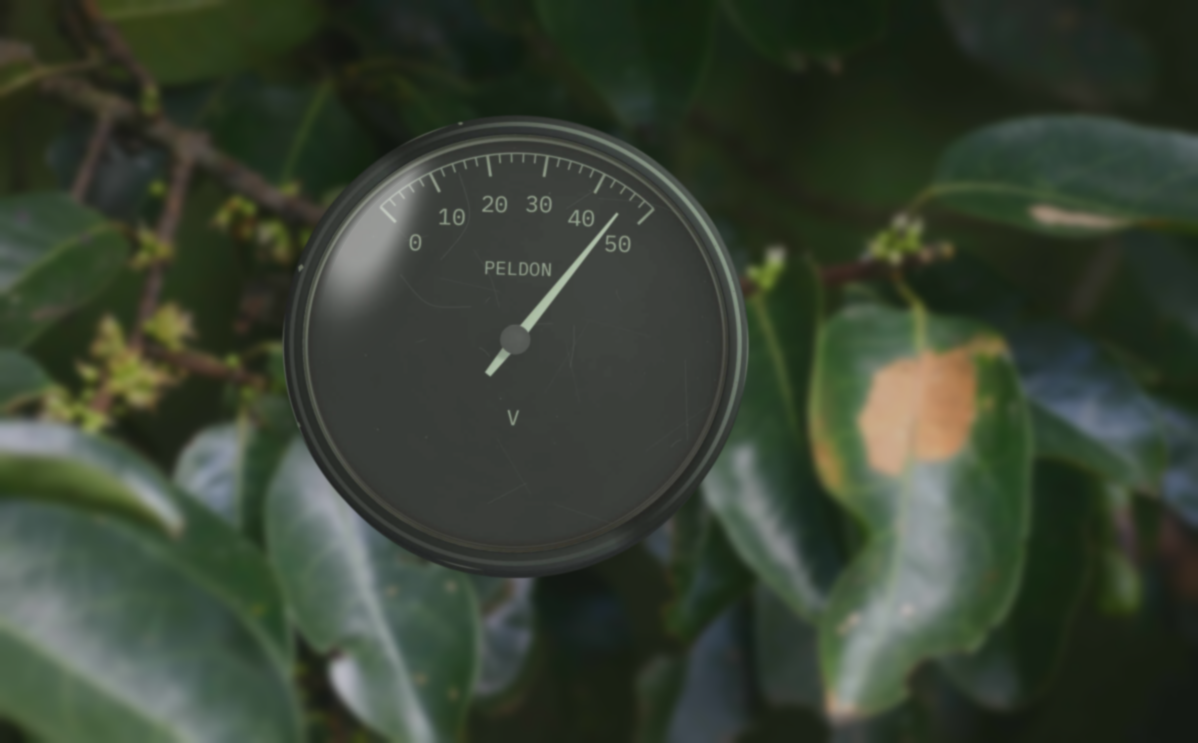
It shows V 46
